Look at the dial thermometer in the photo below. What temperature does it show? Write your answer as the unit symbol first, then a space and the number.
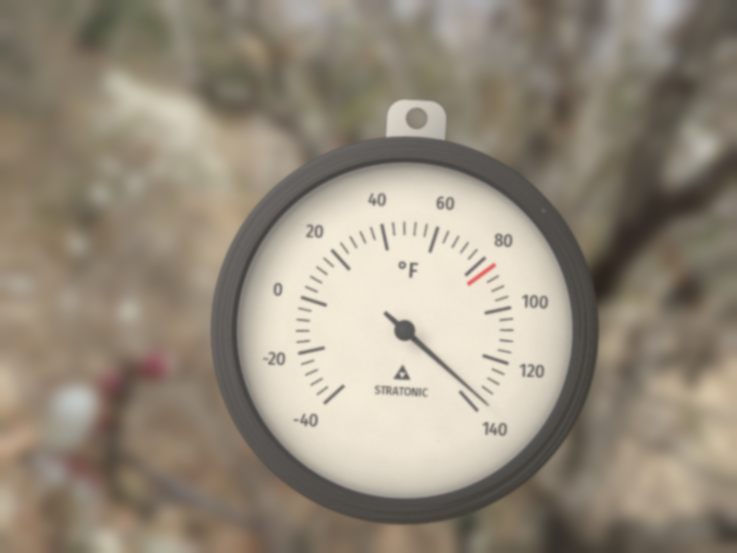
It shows °F 136
